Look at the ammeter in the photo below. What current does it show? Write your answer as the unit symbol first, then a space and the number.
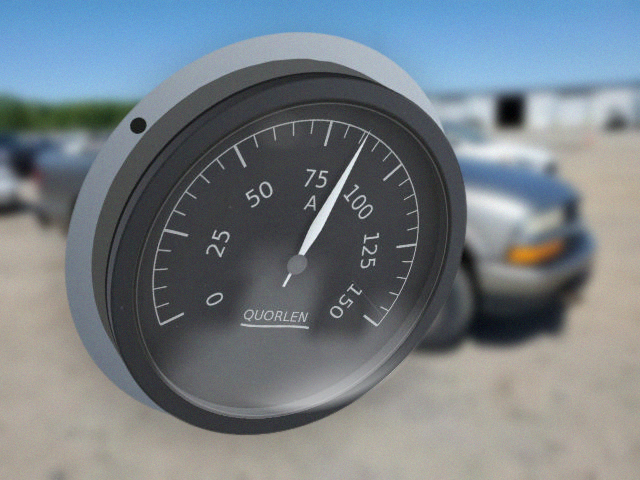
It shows A 85
